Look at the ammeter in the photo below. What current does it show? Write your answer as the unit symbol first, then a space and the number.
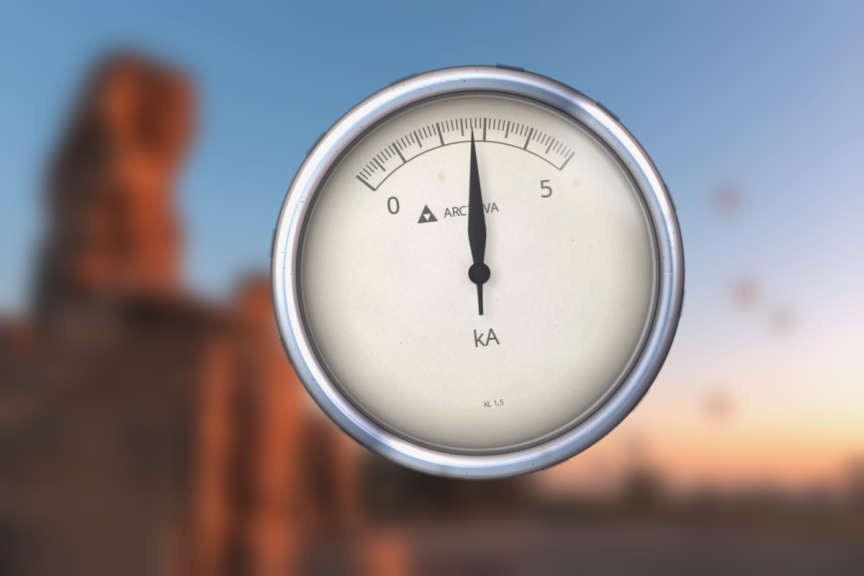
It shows kA 2.7
